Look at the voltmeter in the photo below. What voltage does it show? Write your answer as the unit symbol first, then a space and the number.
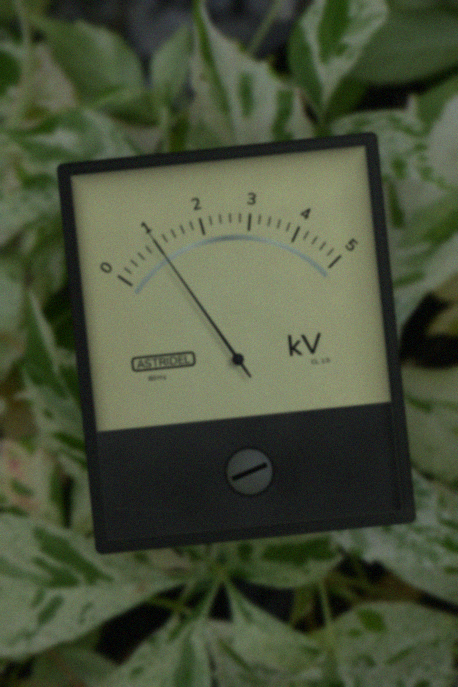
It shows kV 1
